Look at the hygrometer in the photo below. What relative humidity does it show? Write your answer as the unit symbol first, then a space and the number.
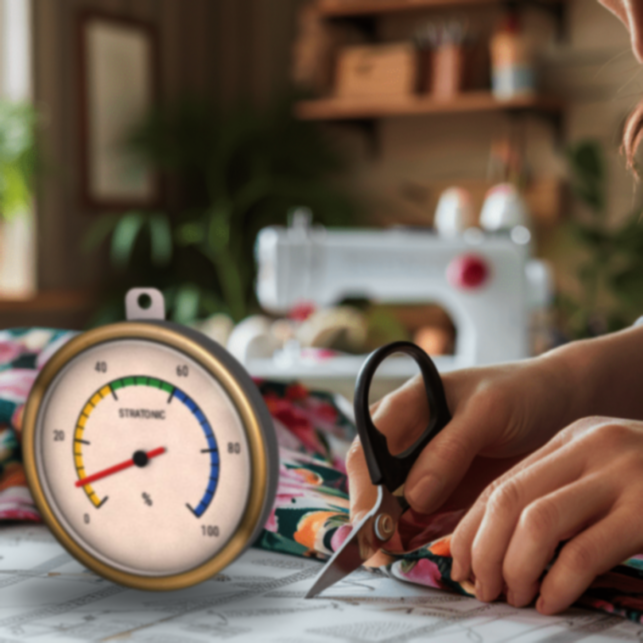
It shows % 8
